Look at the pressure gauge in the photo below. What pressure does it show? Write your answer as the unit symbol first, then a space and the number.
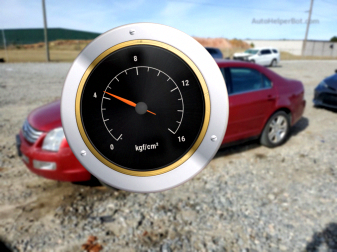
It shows kg/cm² 4.5
